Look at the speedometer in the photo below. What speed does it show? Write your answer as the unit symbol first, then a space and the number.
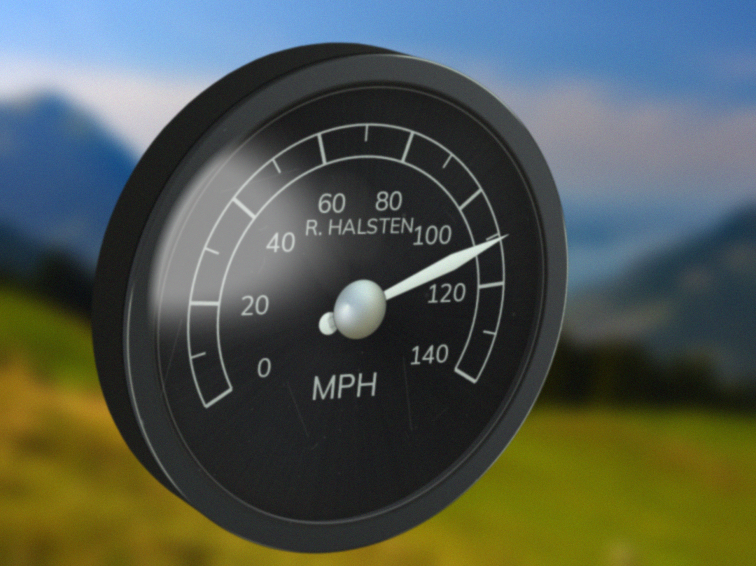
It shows mph 110
